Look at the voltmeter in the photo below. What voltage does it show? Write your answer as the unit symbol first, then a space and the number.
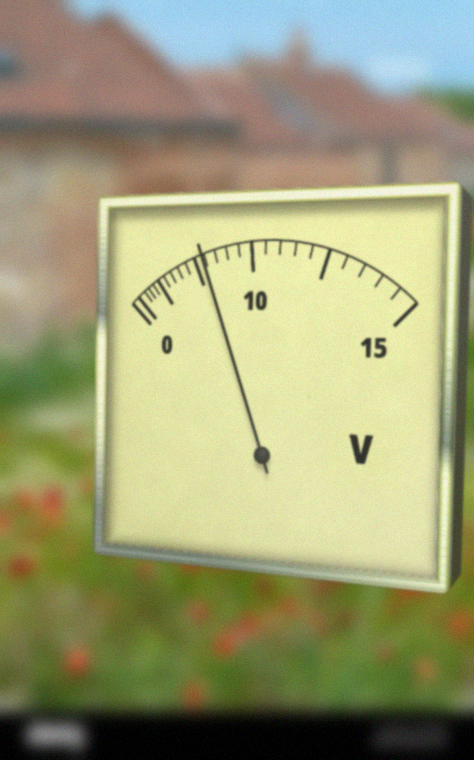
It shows V 8
